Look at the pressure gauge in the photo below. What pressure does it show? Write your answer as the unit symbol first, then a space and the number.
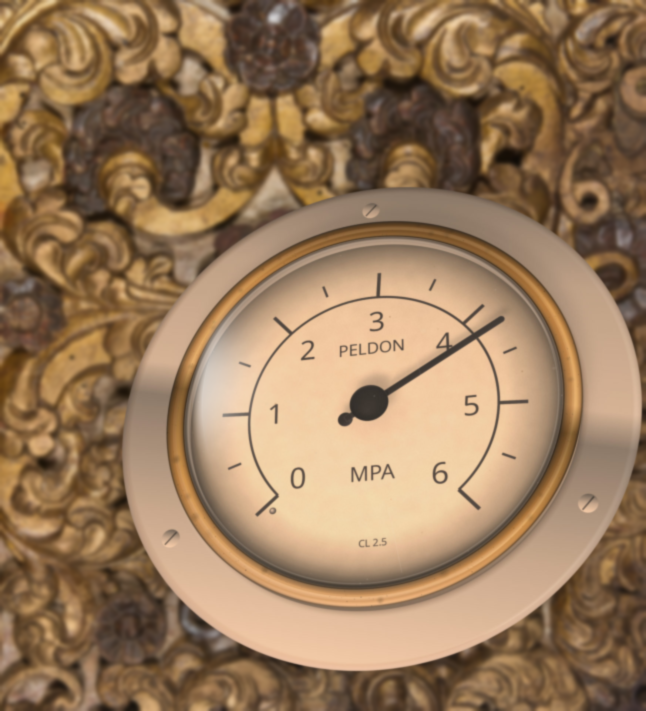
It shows MPa 4.25
